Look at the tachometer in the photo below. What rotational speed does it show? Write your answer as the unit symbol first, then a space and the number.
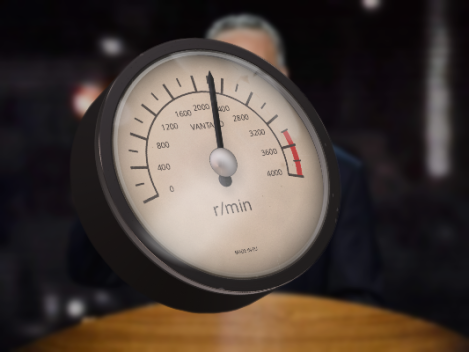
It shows rpm 2200
